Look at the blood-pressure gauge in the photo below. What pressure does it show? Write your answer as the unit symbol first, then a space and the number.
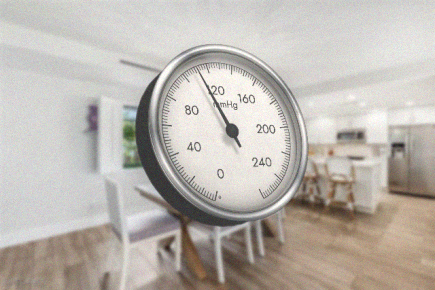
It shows mmHg 110
